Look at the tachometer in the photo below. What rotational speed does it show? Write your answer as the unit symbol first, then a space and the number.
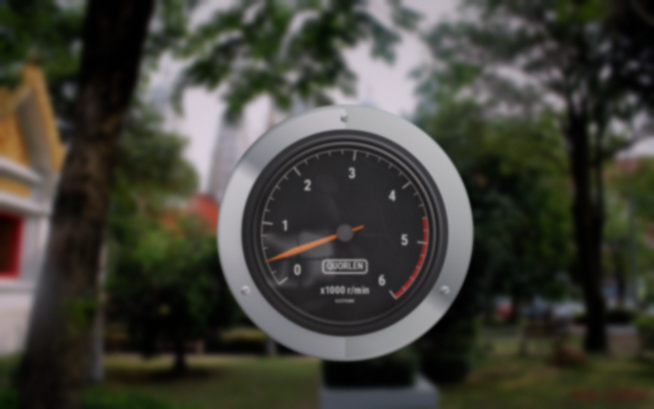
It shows rpm 400
